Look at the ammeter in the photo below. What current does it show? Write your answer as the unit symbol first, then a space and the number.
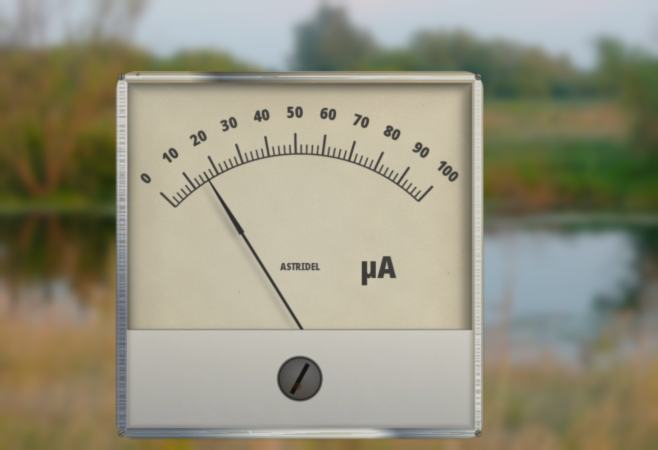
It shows µA 16
